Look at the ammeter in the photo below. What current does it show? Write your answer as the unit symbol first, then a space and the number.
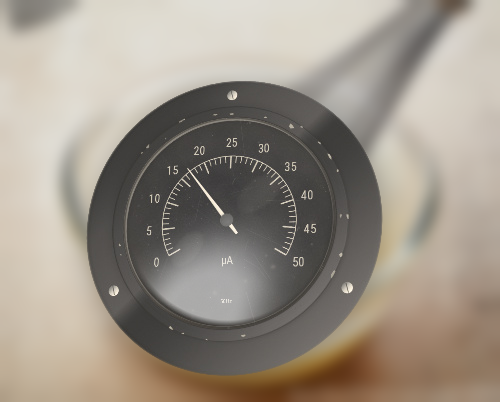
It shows µA 17
